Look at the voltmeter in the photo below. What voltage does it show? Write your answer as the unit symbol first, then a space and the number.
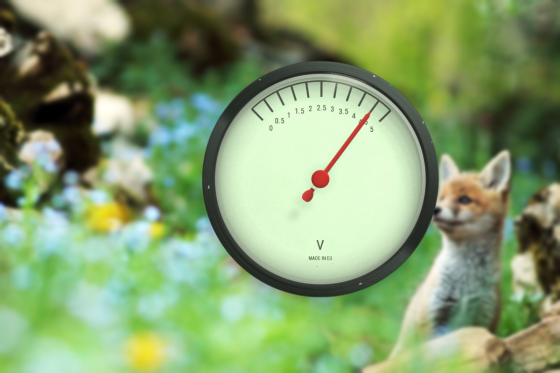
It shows V 4.5
